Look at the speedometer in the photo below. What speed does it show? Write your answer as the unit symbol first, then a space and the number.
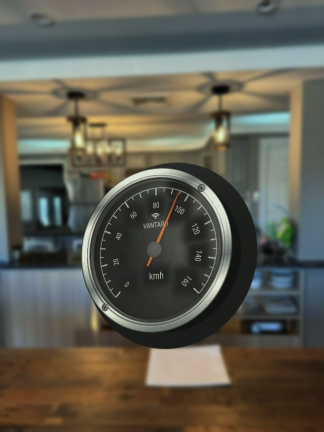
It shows km/h 95
